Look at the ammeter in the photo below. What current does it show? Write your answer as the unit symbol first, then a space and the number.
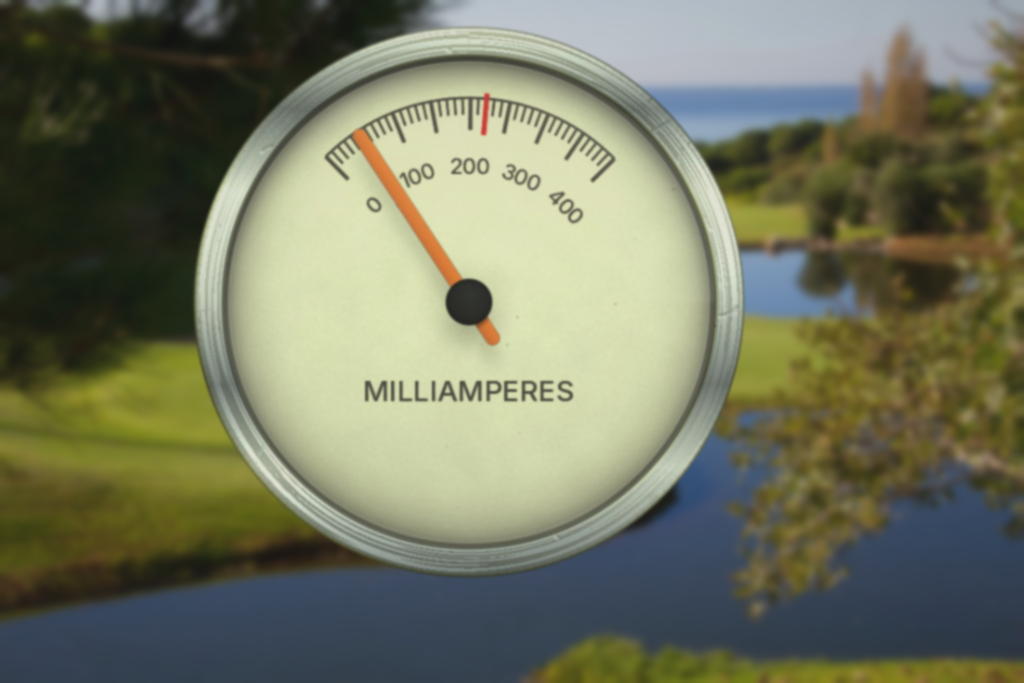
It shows mA 50
